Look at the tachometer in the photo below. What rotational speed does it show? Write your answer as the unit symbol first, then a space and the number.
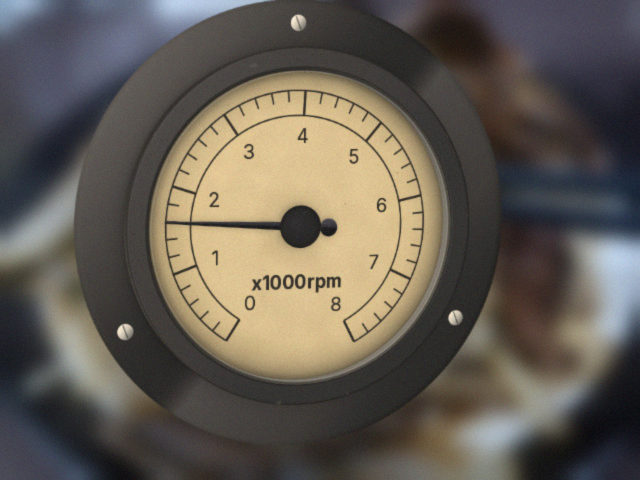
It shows rpm 1600
